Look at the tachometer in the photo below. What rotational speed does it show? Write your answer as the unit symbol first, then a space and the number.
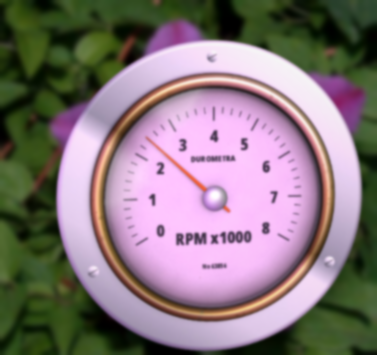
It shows rpm 2400
